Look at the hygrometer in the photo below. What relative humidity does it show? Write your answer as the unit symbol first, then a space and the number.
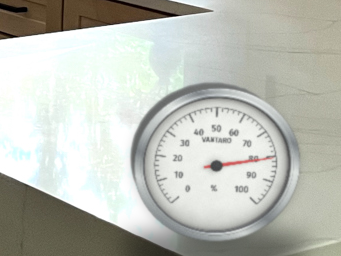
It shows % 80
